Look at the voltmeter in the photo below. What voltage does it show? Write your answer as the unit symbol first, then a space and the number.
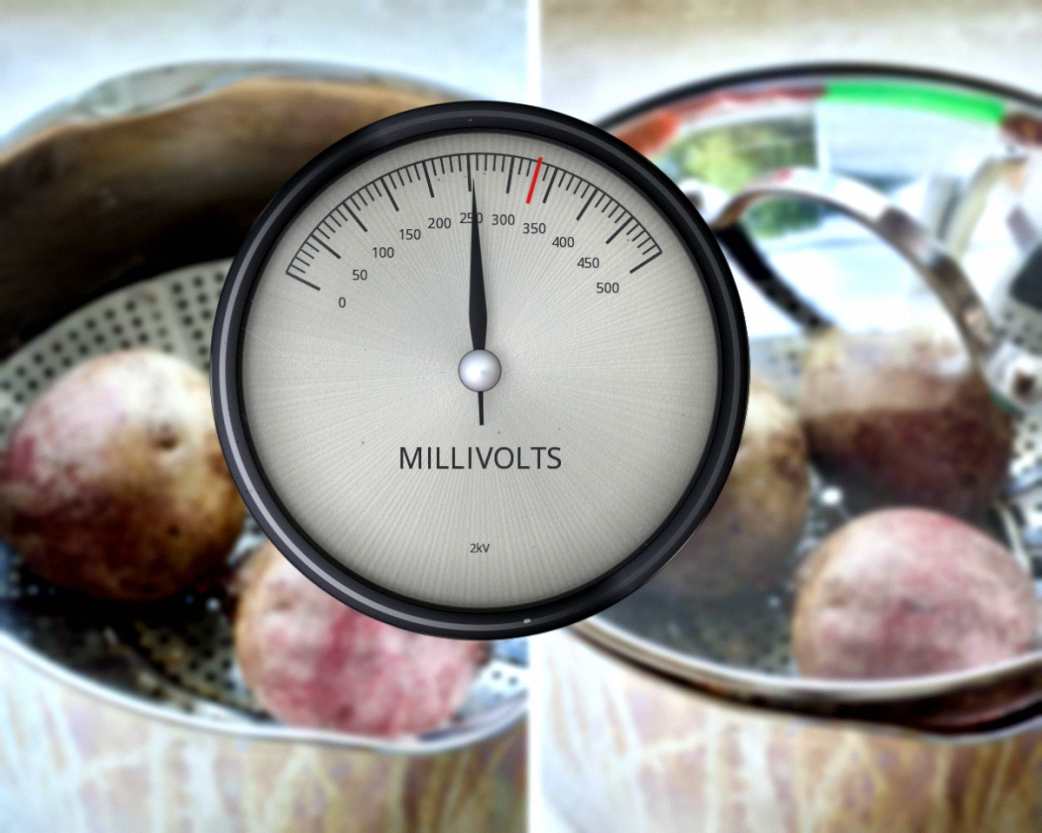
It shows mV 255
